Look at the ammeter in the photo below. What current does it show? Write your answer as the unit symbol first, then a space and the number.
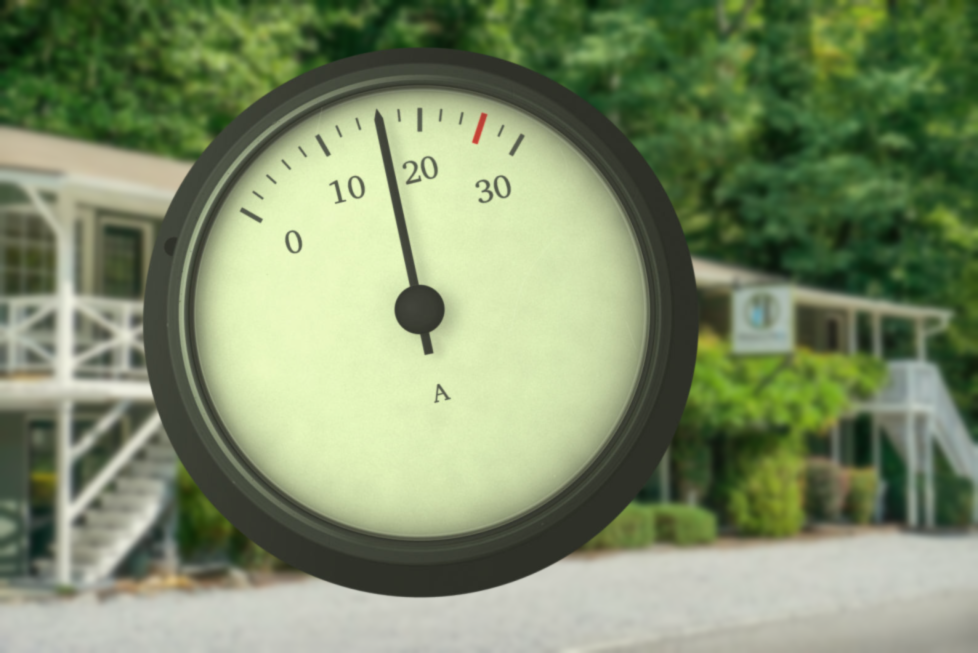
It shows A 16
